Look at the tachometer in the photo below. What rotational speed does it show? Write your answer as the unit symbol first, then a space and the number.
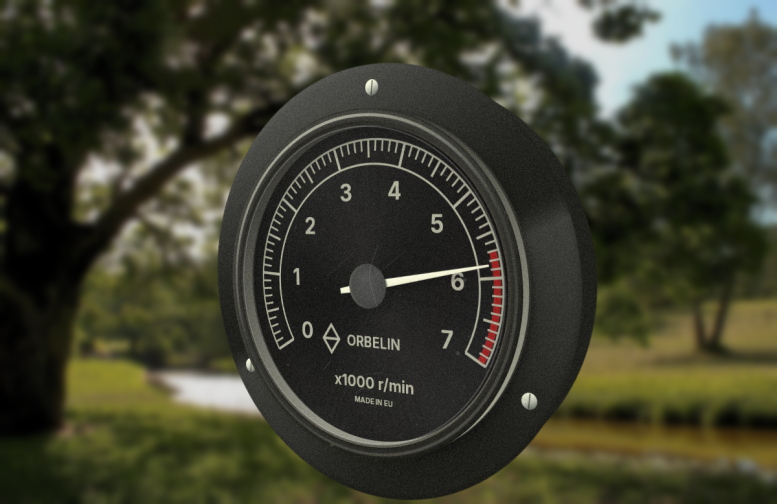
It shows rpm 5850
